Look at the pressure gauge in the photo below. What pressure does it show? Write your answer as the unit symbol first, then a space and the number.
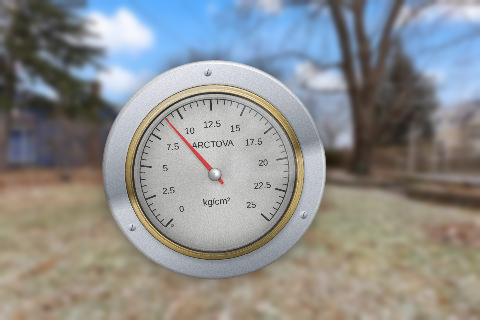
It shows kg/cm² 9
